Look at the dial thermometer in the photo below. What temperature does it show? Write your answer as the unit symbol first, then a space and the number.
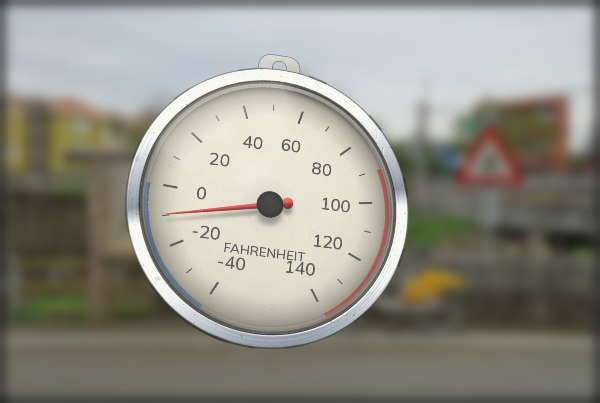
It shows °F -10
